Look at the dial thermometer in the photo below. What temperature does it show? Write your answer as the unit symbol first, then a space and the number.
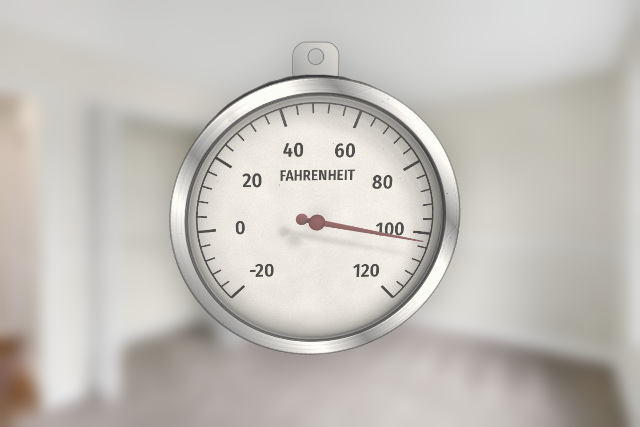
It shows °F 102
